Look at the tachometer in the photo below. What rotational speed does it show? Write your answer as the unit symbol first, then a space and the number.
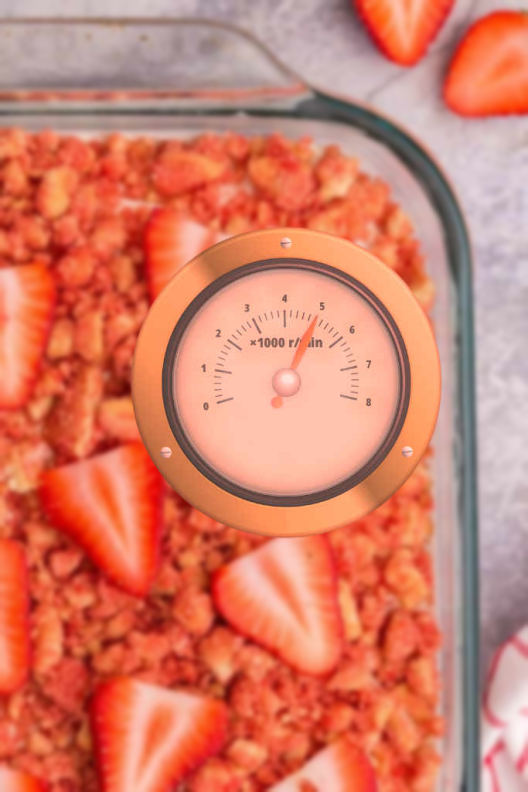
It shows rpm 5000
